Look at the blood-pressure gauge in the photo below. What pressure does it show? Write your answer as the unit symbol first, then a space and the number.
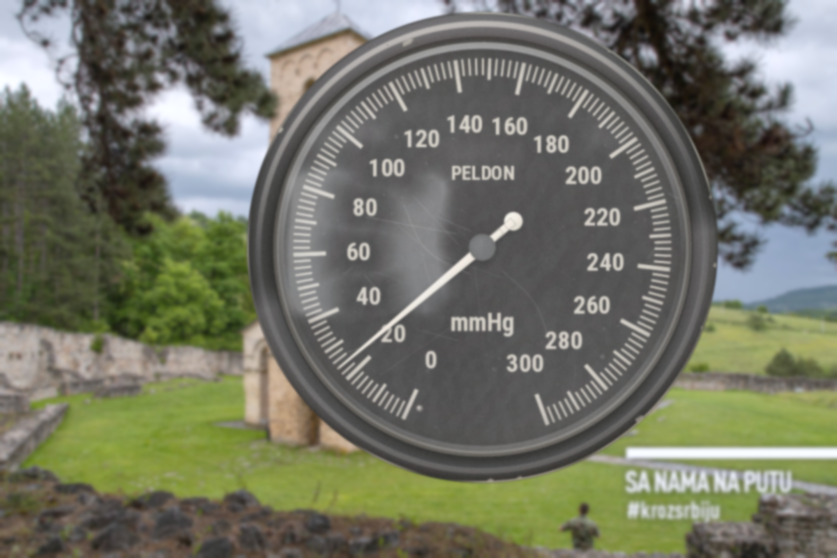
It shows mmHg 24
